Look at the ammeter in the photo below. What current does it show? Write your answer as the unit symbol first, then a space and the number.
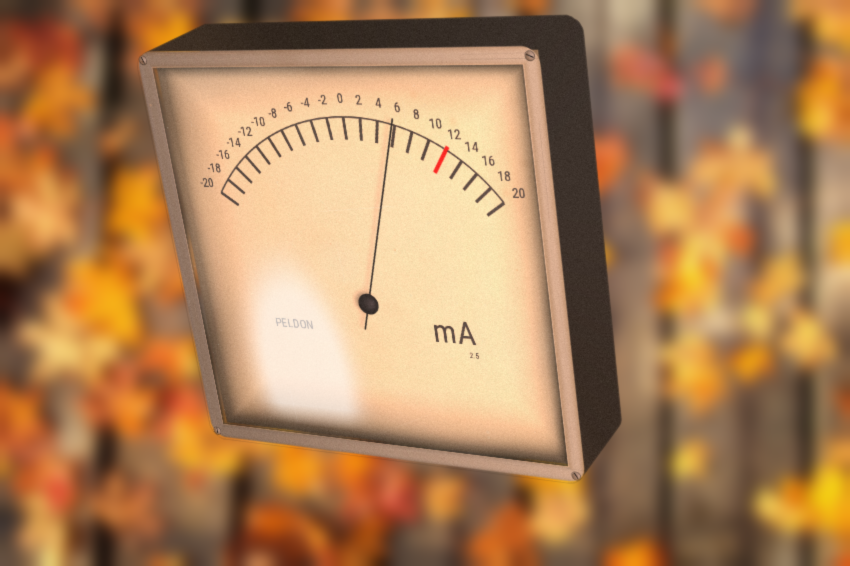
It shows mA 6
